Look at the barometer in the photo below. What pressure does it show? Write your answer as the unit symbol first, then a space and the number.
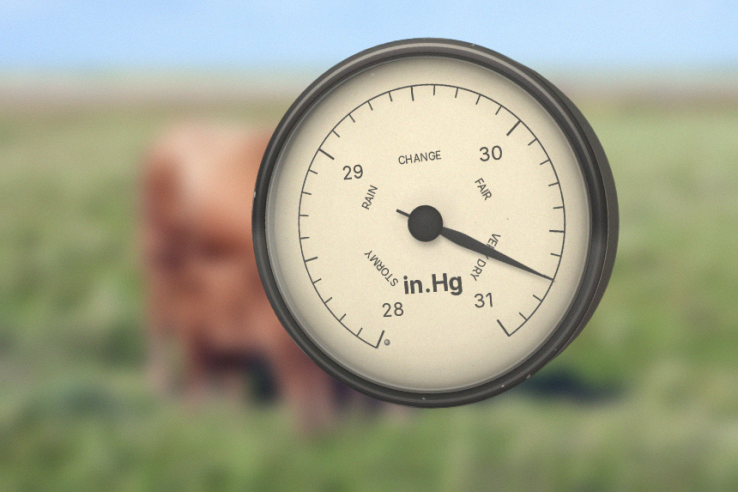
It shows inHg 30.7
